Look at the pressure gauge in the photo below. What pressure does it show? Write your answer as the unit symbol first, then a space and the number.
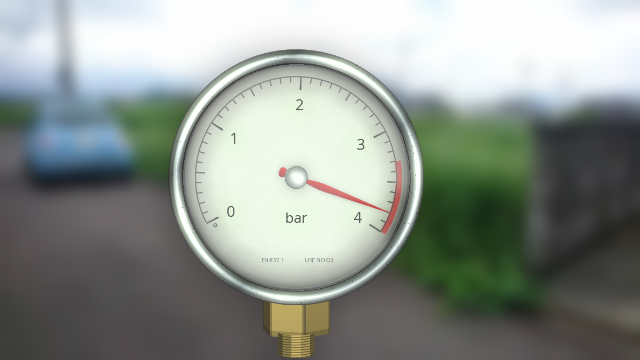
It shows bar 3.8
